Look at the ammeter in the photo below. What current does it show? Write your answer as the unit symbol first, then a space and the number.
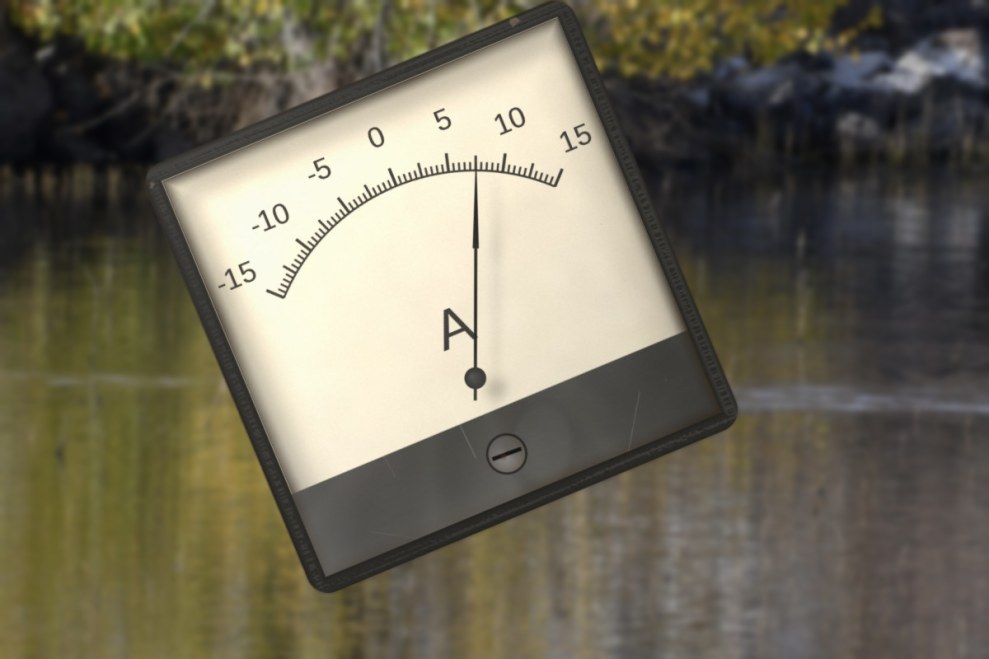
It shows A 7.5
